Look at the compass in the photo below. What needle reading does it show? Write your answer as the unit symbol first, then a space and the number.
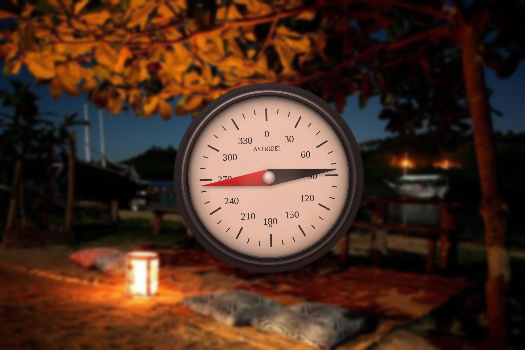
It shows ° 265
